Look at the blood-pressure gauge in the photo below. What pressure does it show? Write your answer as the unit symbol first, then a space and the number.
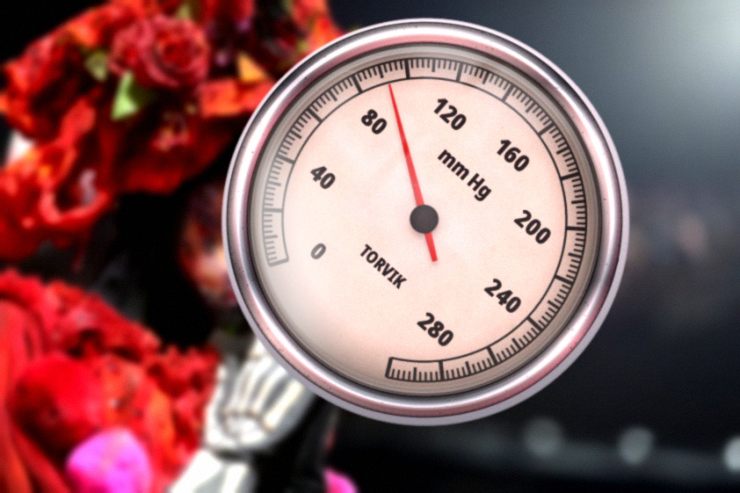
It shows mmHg 92
